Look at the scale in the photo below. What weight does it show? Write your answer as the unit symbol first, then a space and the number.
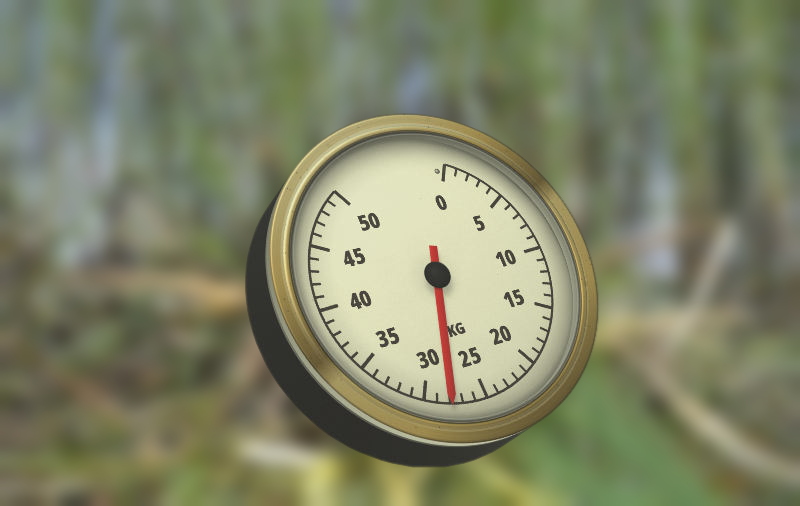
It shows kg 28
